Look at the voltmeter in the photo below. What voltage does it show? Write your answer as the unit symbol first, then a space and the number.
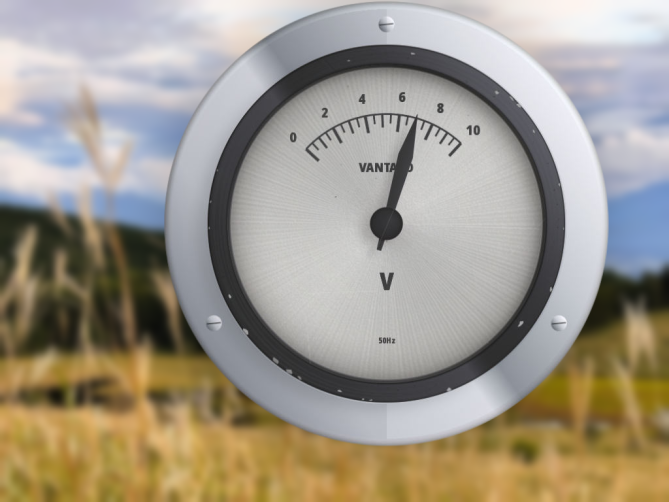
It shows V 7
